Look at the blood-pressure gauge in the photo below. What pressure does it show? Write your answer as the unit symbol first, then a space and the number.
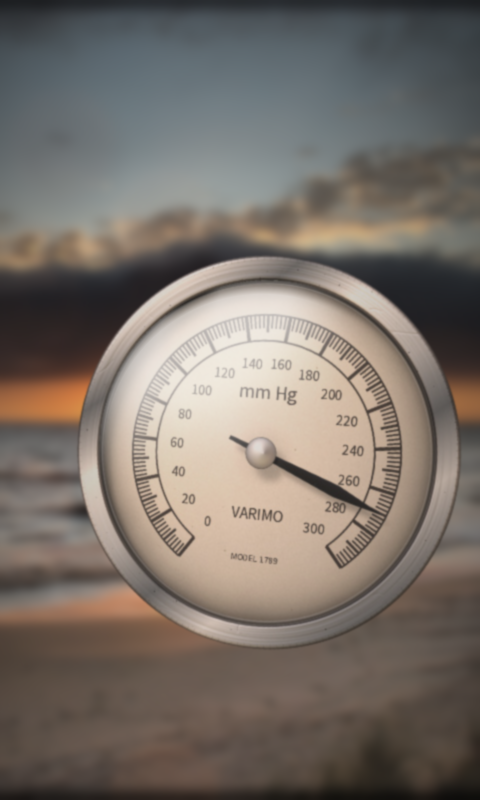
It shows mmHg 270
